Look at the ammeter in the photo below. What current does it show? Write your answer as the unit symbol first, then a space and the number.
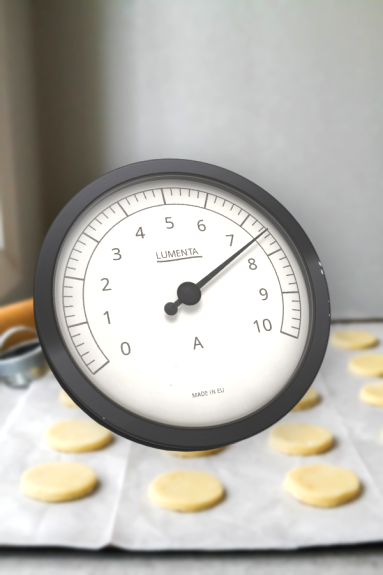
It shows A 7.5
